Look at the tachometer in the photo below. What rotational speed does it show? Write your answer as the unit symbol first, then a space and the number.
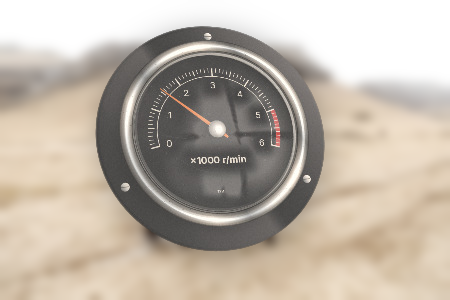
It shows rpm 1500
